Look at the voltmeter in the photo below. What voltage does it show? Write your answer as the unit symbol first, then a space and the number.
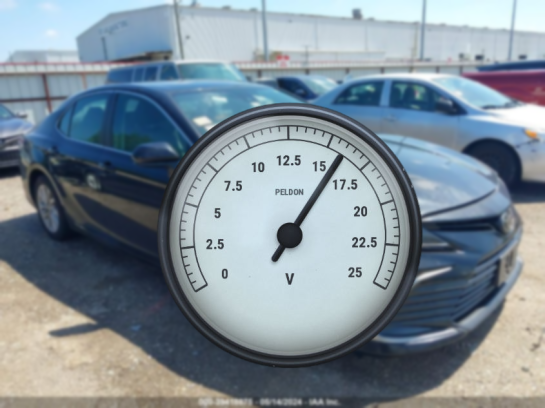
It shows V 16
